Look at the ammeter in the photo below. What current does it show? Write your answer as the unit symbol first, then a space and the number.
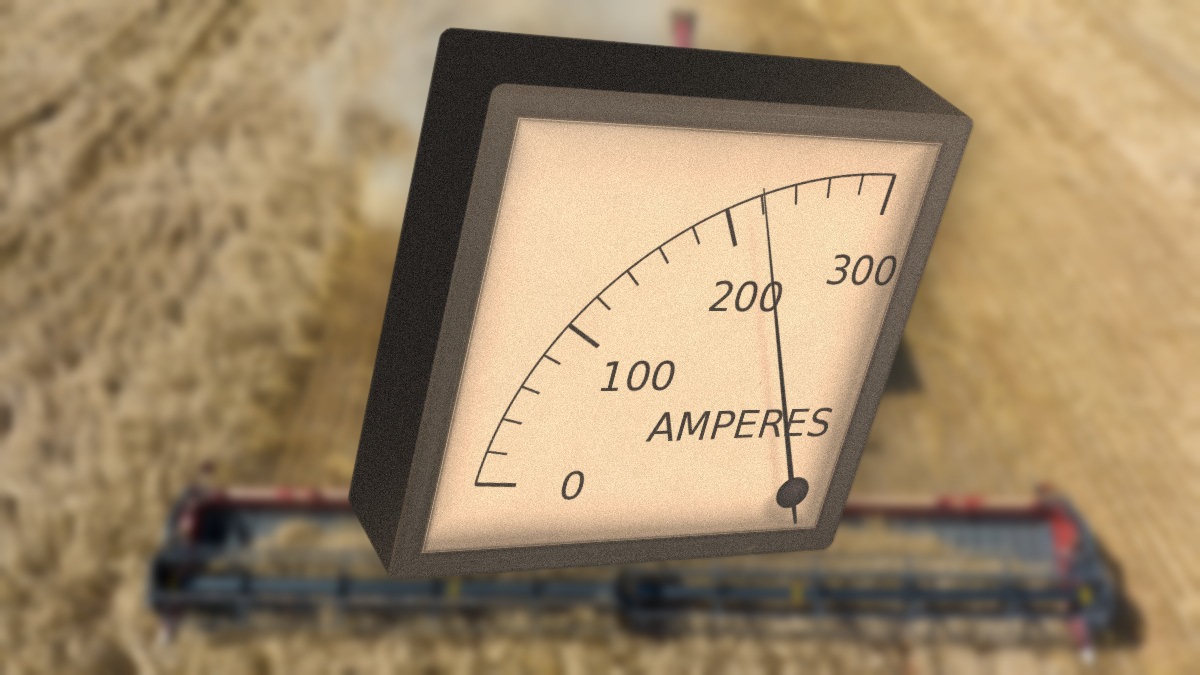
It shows A 220
